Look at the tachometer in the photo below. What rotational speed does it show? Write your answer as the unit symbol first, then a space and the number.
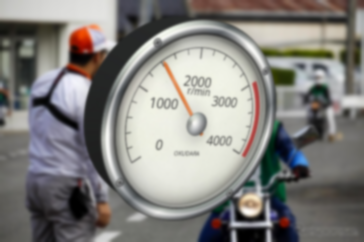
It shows rpm 1400
